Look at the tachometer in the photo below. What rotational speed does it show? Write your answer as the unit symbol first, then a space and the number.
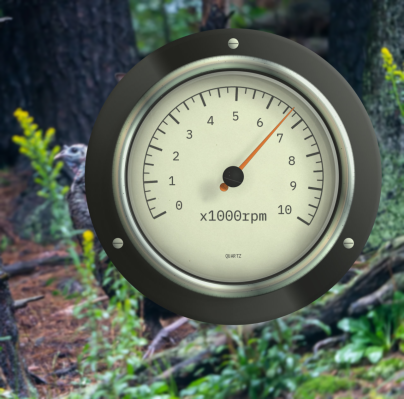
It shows rpm 6625
